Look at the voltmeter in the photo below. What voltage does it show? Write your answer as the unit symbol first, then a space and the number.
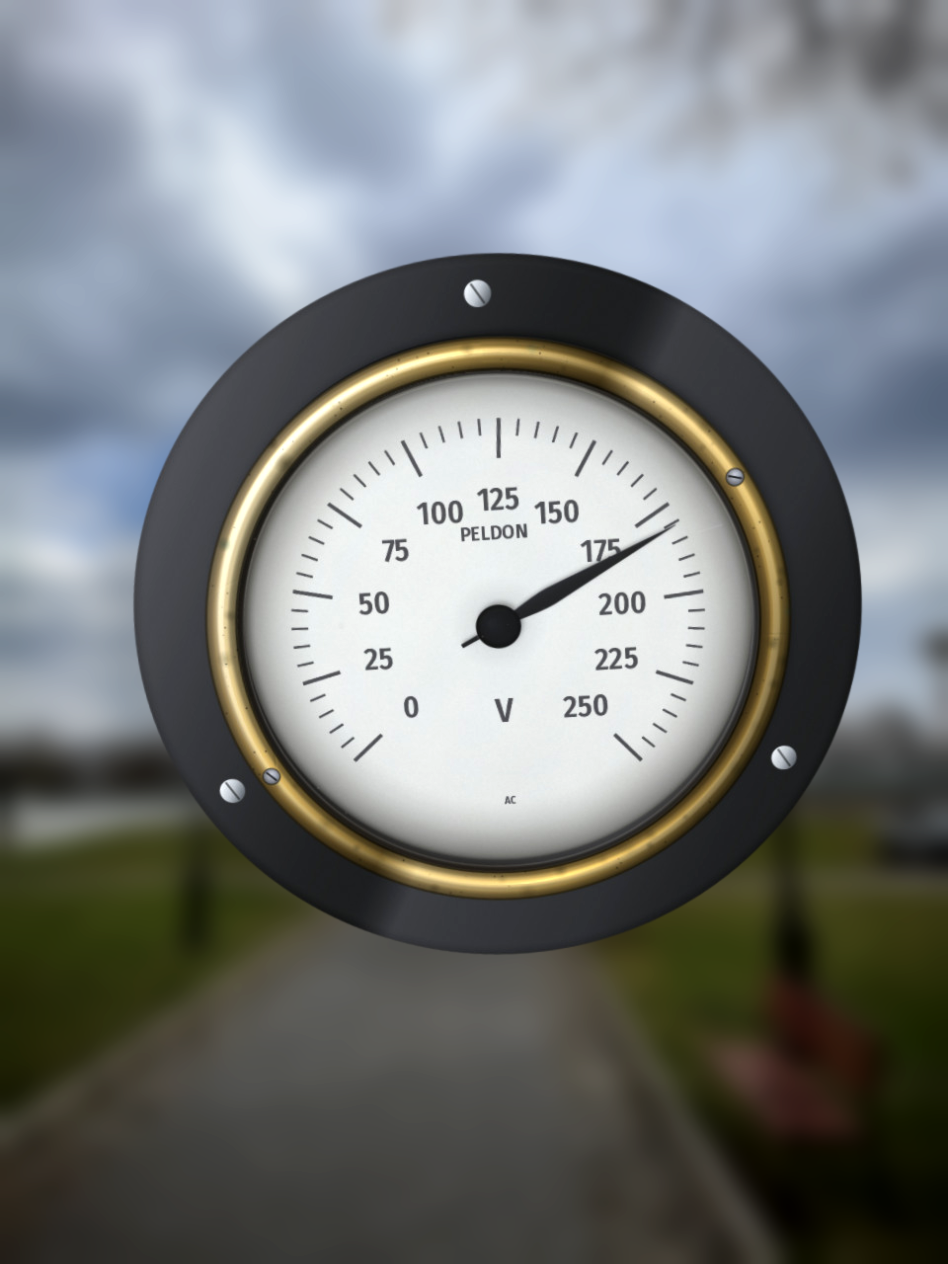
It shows V 180
